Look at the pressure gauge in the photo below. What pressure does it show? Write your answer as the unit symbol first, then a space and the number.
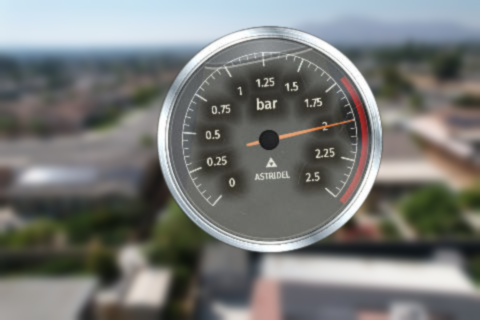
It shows bar 2
